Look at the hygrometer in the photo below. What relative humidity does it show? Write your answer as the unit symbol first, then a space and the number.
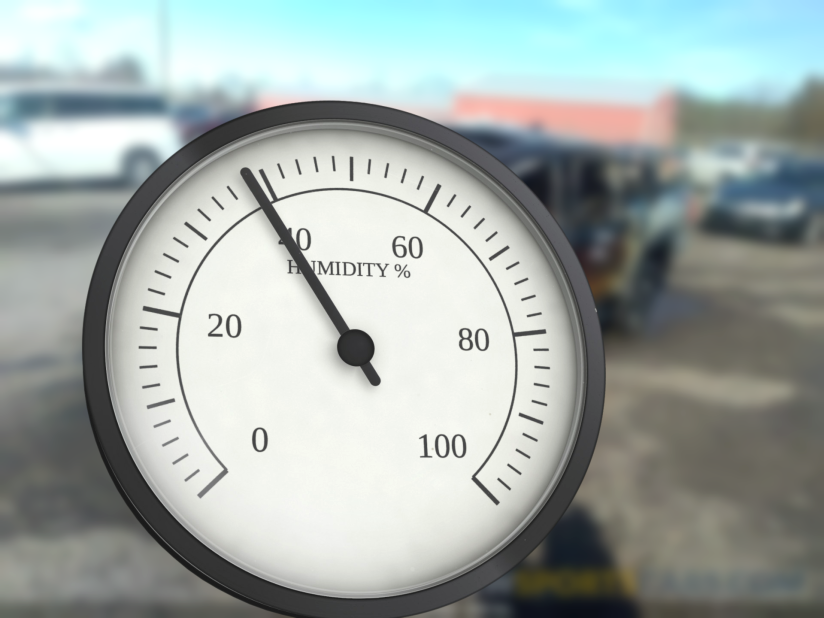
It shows % 38
